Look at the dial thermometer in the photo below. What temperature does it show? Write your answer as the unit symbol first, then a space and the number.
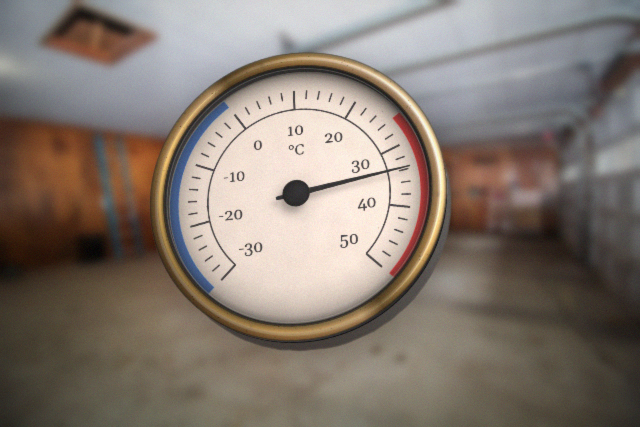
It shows °C 34
